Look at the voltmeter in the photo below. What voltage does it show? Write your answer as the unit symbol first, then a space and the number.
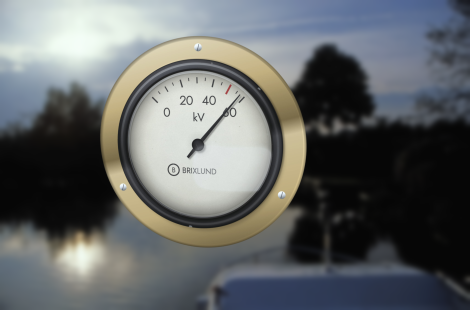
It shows kV 57.5
